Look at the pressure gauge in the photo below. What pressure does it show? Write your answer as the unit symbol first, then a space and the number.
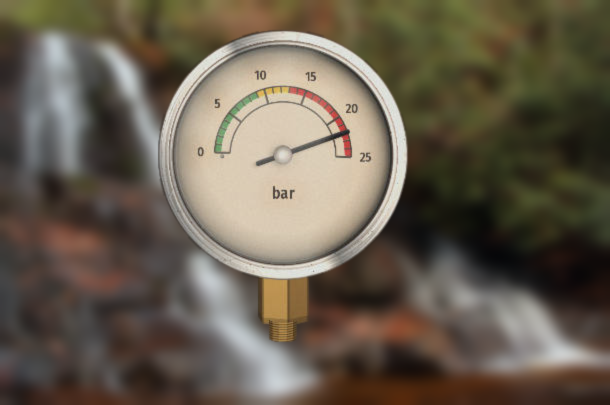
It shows bar 22
